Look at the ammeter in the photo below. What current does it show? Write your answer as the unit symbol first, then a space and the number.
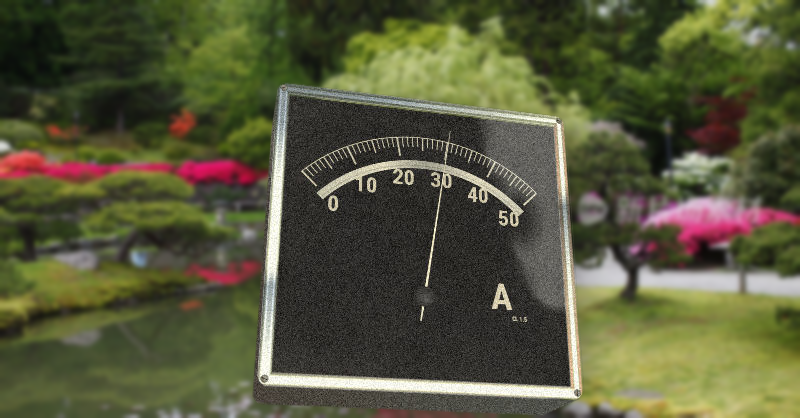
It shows A 30
